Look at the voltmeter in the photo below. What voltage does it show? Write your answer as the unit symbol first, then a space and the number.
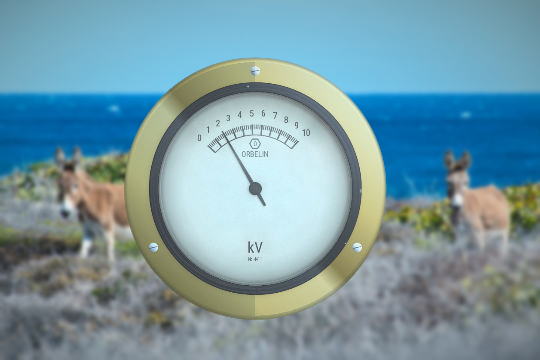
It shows kV 2
